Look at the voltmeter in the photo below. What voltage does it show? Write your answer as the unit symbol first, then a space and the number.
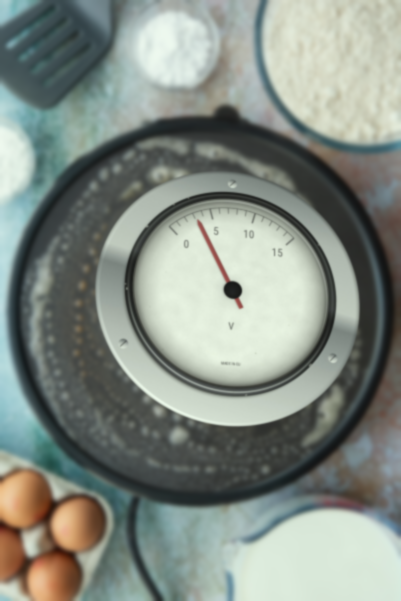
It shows V 3
